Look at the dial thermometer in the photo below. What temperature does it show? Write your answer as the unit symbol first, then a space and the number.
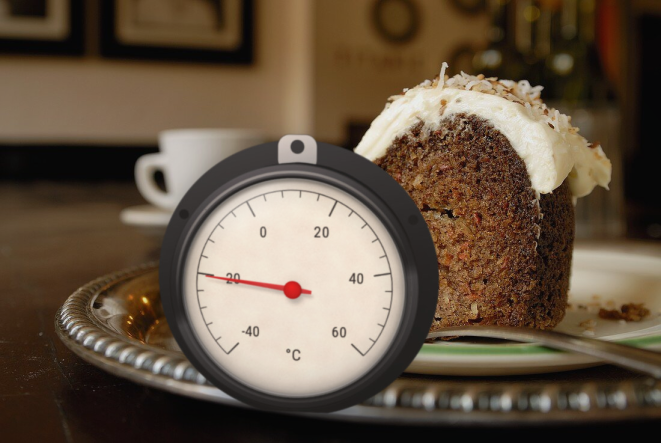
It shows °C -20
